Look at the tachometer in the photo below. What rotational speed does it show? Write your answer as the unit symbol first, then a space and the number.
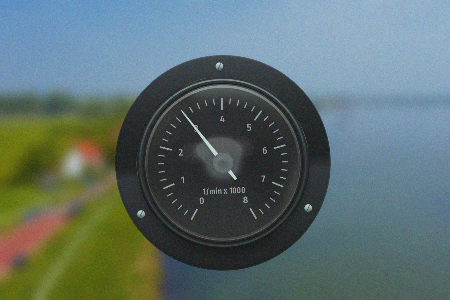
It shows rpm 3000
